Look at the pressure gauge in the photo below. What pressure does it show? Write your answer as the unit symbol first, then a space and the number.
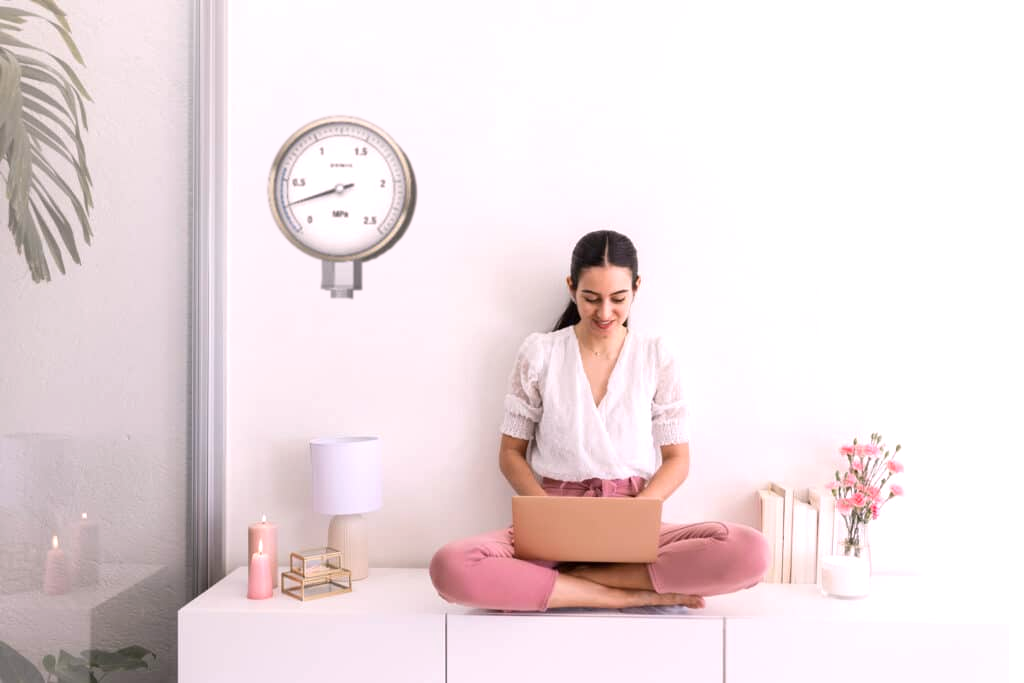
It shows MPa 0.25
